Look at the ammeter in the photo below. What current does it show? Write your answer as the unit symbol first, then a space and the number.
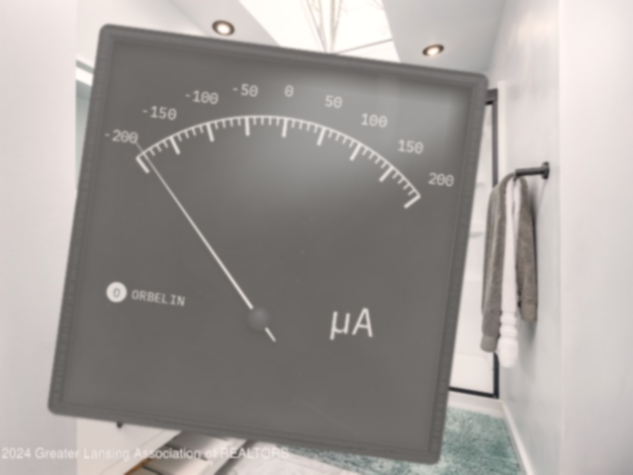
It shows µA -190
